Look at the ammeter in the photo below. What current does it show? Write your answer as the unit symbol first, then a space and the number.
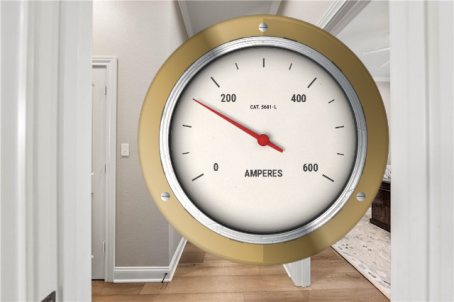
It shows A 150
